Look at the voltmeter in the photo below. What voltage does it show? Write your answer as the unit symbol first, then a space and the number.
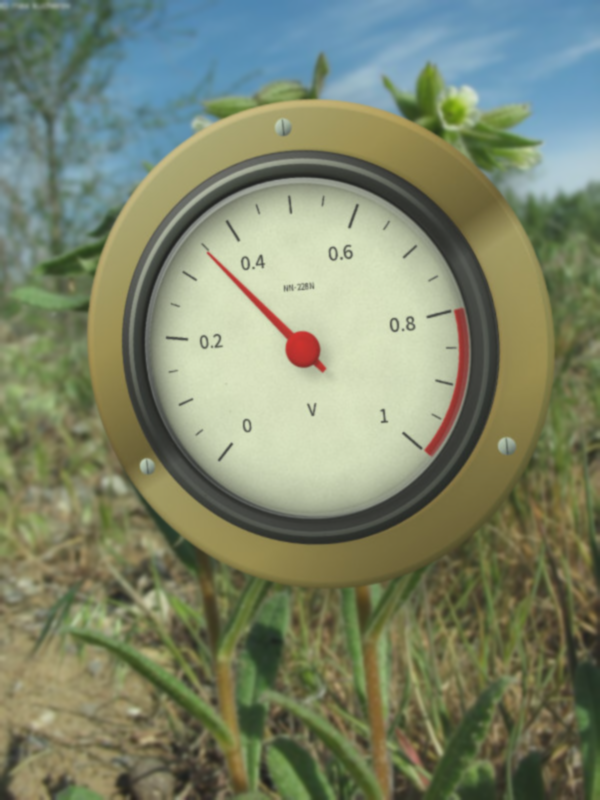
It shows V 0.35
